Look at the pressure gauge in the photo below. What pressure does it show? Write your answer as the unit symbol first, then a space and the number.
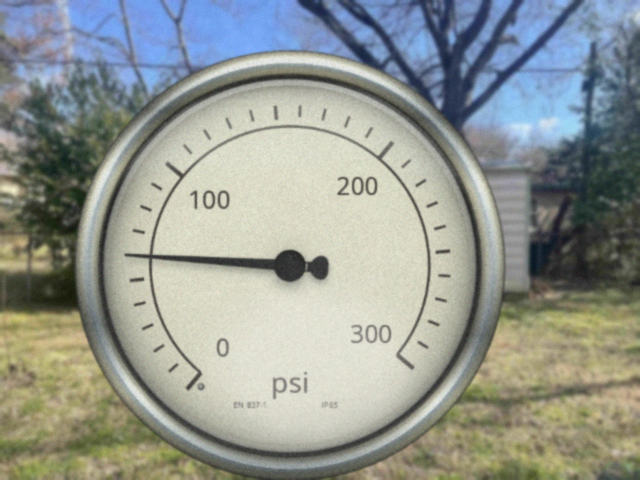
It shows psi 60
